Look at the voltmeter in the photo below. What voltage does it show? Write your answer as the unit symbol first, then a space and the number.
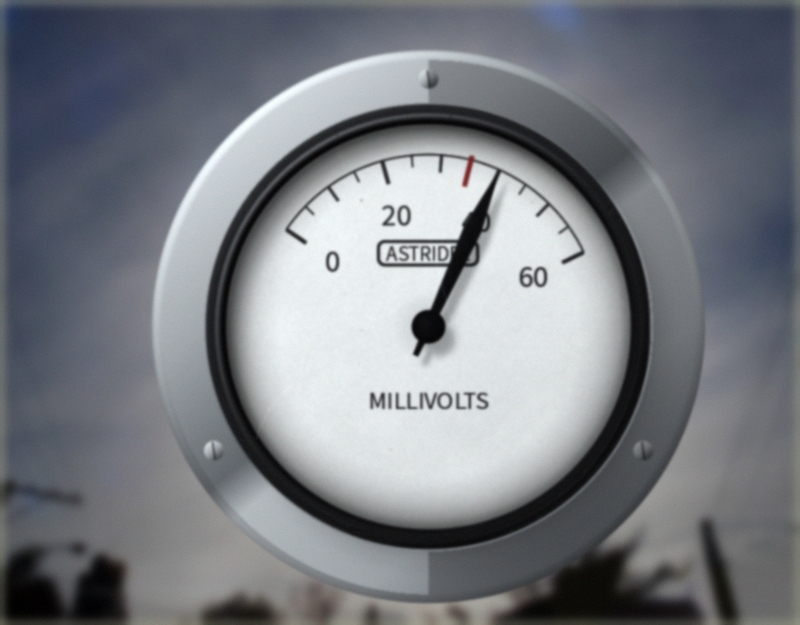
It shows mV 40
